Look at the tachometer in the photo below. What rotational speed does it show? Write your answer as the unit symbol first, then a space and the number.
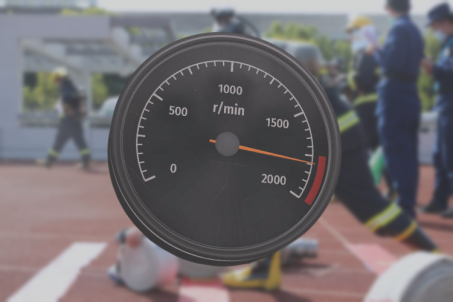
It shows rpm 1800
